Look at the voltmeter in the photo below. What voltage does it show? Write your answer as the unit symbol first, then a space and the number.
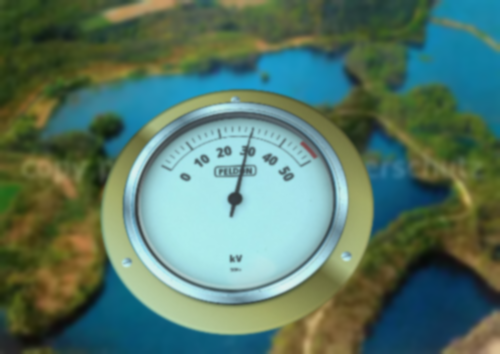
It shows kV 30
